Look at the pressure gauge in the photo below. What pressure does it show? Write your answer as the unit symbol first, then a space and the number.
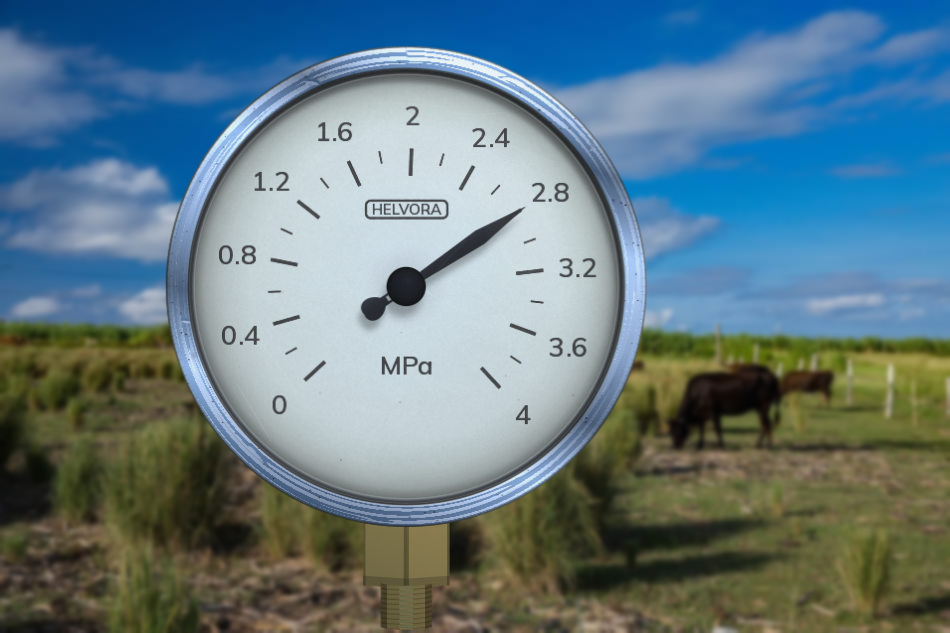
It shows MPa 2.8
